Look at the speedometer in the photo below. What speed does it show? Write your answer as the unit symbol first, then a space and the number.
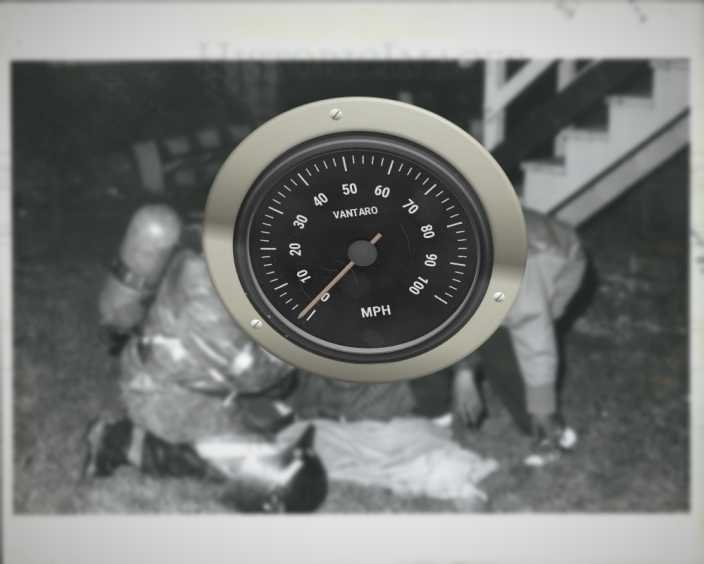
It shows mph 2
